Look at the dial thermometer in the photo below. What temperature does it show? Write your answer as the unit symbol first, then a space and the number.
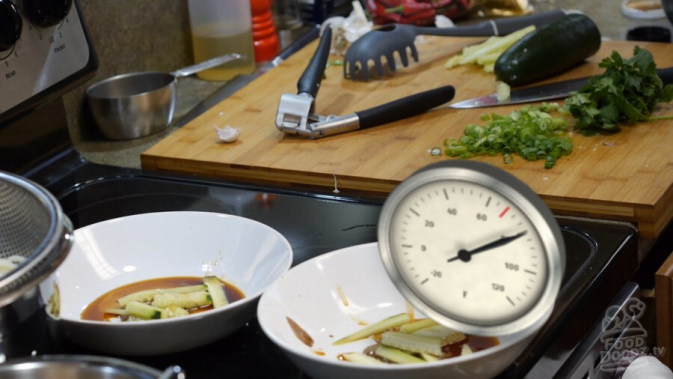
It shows °F 80
